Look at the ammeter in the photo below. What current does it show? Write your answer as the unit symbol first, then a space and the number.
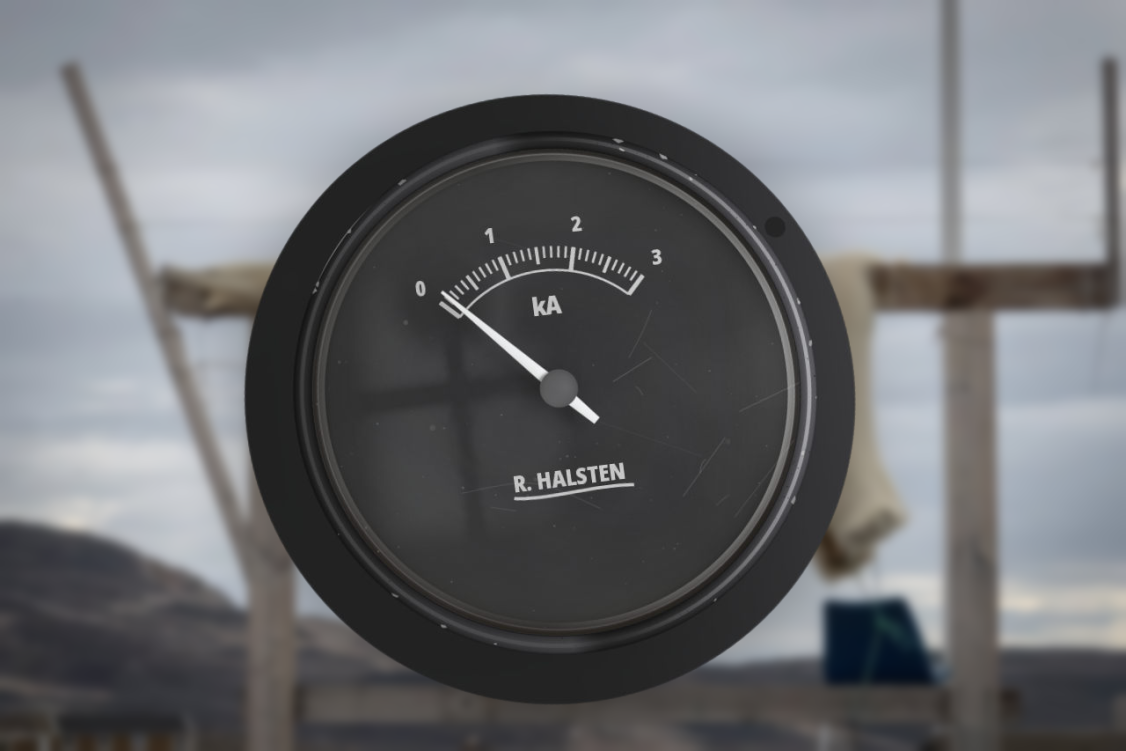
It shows kA 0.1
